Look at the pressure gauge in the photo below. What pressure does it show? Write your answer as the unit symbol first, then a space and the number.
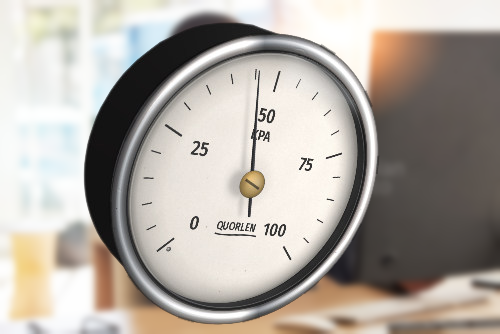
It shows kPa 45
